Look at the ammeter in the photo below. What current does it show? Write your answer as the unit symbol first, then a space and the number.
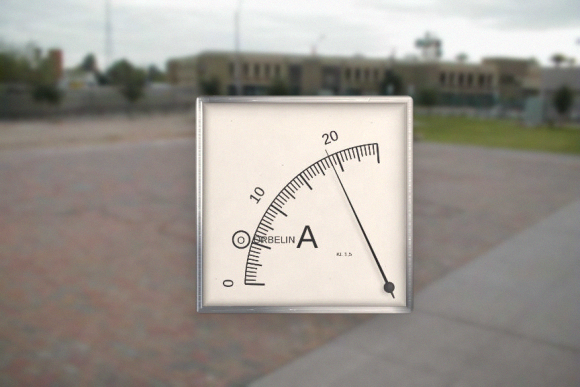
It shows A 19
